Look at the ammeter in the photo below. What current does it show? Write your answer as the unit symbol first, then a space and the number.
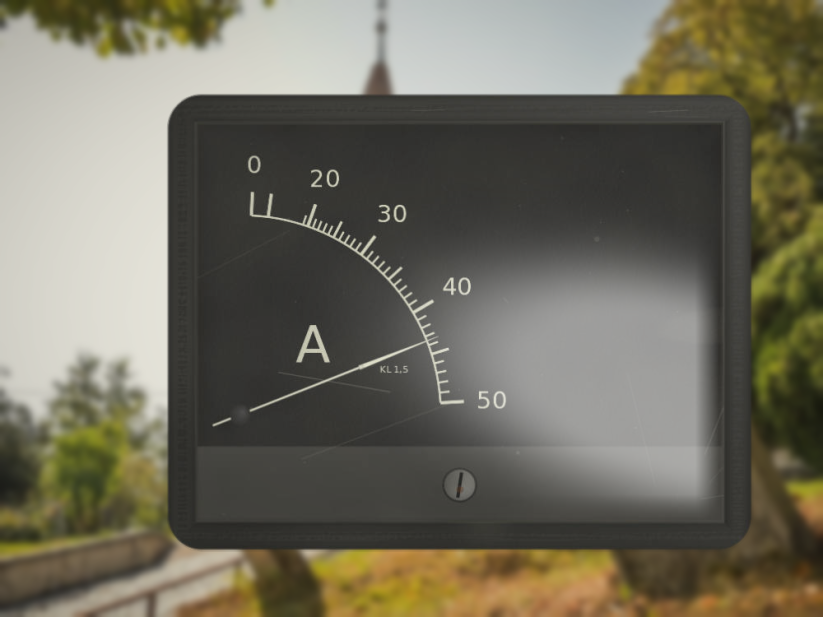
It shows A 43.5
